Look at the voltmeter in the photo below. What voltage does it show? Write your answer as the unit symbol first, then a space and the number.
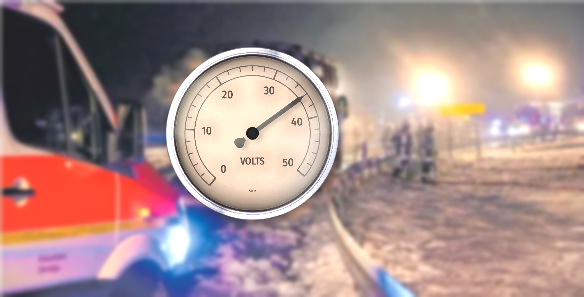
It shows V 36
